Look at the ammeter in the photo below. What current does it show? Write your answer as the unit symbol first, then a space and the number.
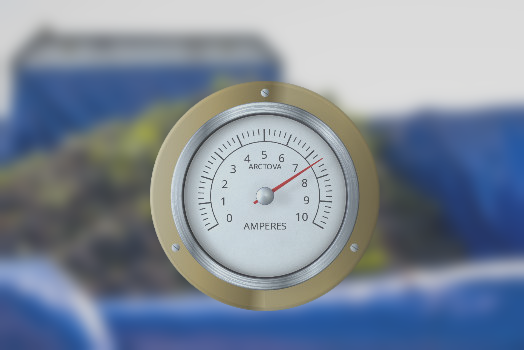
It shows A 7.4
